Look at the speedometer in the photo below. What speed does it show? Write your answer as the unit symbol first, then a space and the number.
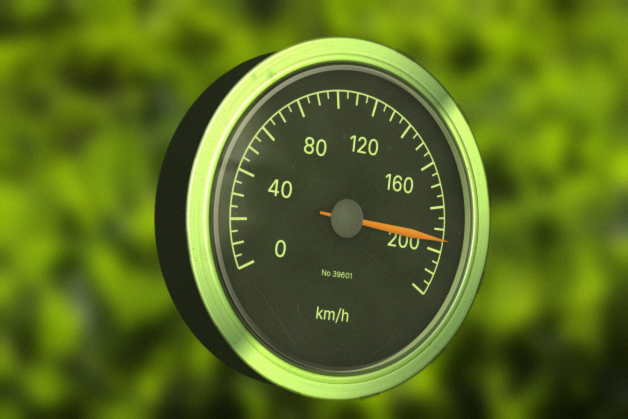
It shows km/h 195
